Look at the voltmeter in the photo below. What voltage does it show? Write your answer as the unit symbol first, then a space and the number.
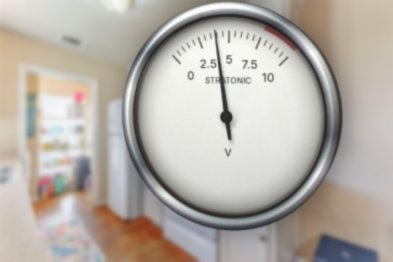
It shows V 4
